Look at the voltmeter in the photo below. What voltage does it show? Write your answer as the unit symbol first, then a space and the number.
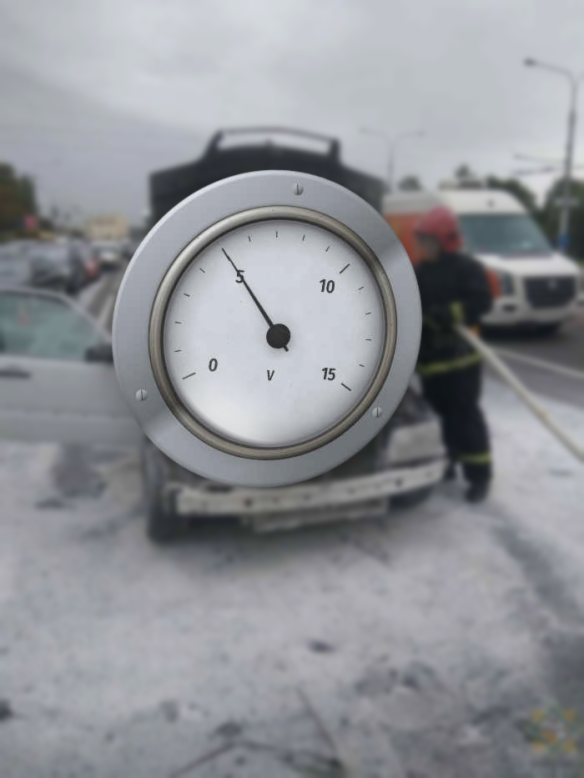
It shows V 5
